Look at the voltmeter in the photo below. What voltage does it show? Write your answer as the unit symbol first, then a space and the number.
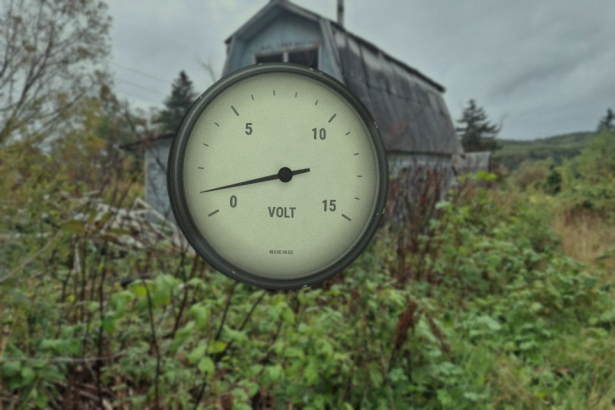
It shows V 1
